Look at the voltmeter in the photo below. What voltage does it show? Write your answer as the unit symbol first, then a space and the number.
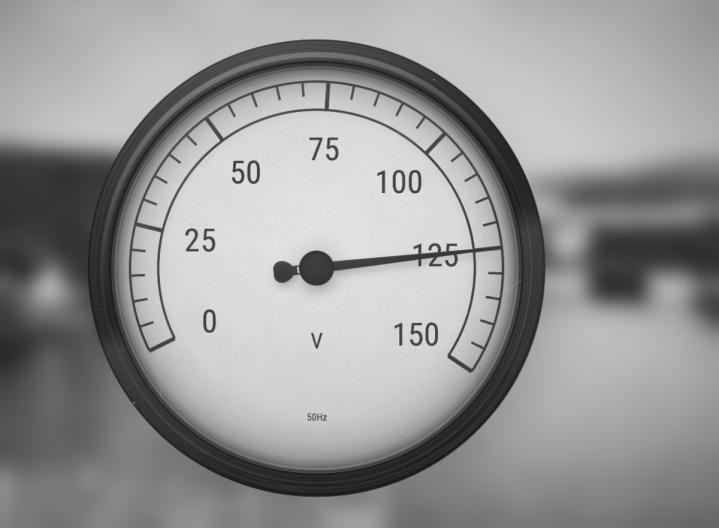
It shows V 125
